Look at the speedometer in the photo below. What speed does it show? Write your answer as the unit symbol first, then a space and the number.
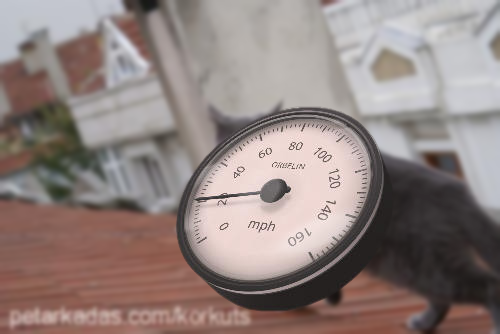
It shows mph 20
